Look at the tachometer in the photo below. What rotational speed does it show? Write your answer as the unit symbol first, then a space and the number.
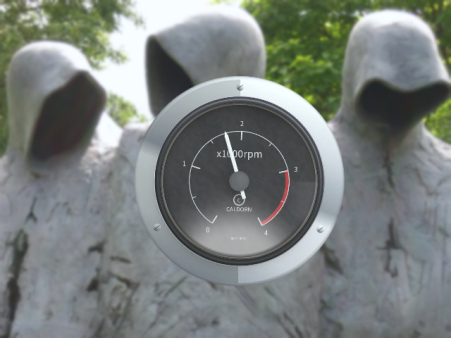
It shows rpm 1750
